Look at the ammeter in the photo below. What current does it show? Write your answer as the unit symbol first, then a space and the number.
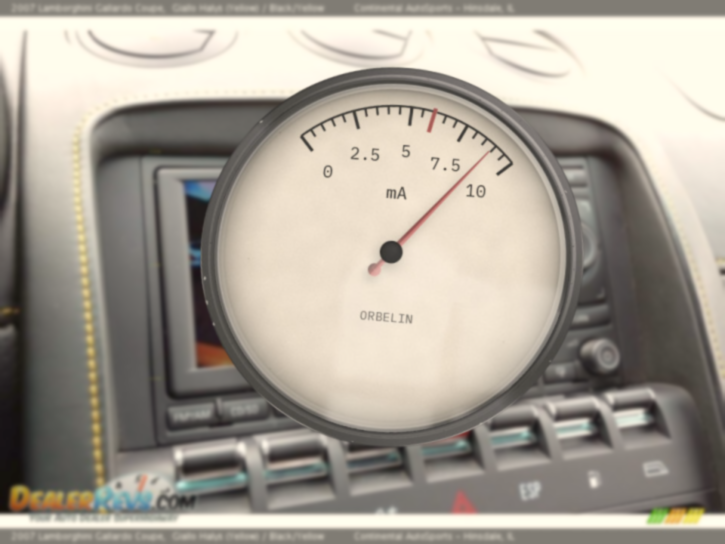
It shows mA 9
